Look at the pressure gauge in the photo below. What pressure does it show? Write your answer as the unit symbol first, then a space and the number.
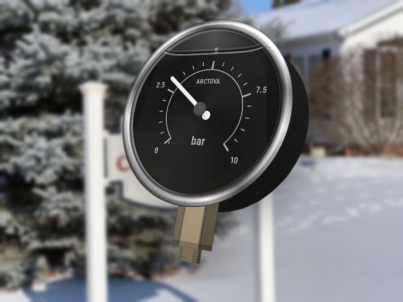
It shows bar 3
